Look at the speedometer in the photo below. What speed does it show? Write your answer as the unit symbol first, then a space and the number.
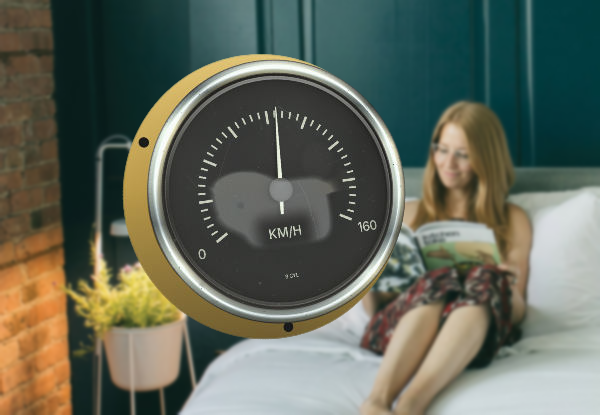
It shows km/h 84
